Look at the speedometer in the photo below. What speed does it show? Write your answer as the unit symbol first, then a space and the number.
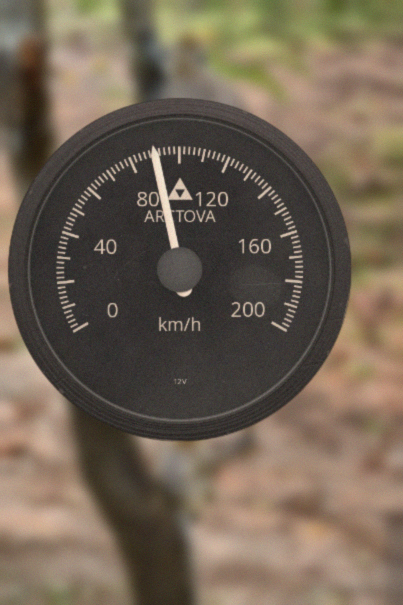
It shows km/h 90
